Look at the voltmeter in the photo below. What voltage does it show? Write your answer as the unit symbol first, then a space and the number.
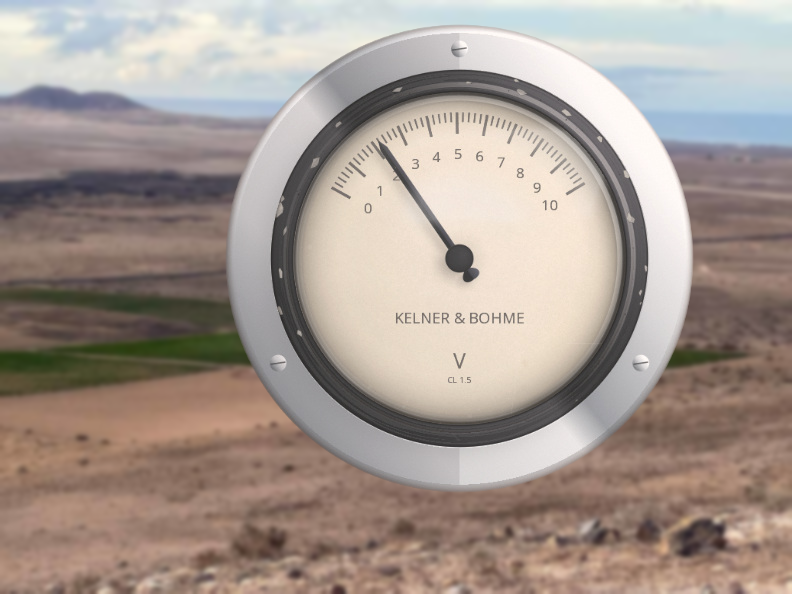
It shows V 2.2
